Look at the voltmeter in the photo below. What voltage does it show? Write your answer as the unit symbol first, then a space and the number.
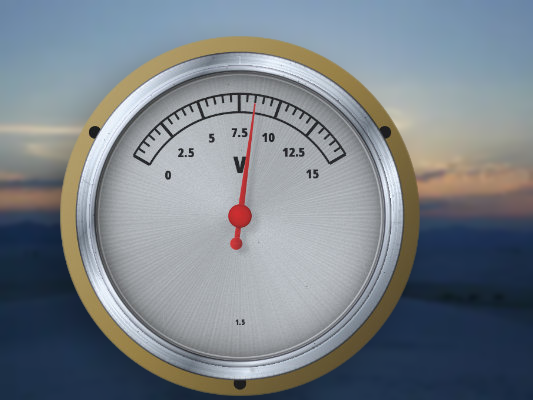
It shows V 8.5
